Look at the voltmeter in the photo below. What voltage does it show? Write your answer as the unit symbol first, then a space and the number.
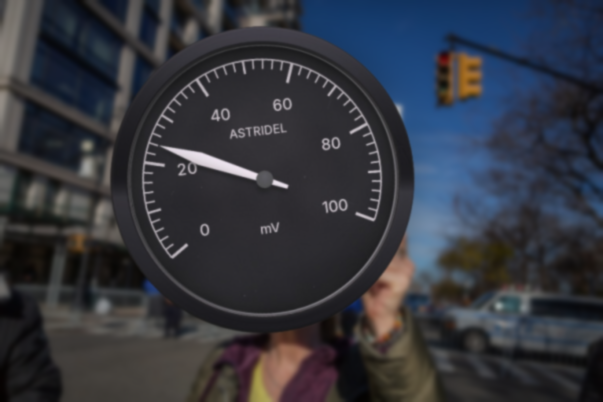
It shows mV 24
